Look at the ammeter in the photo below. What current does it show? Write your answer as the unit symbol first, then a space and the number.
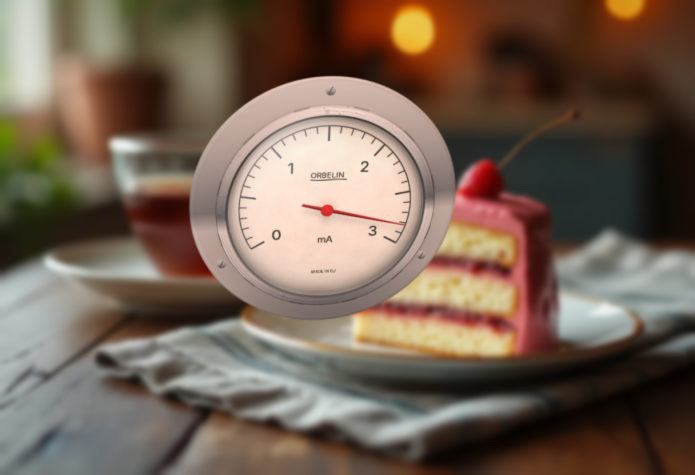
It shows mA 2.8
